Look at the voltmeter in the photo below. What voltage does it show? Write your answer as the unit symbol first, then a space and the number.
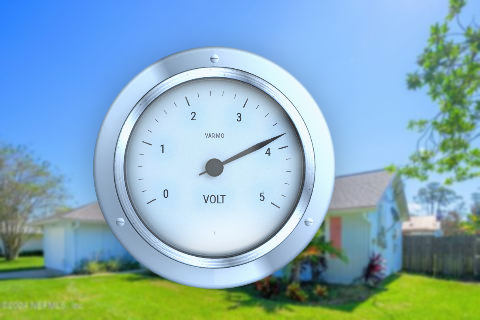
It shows V 3.8
